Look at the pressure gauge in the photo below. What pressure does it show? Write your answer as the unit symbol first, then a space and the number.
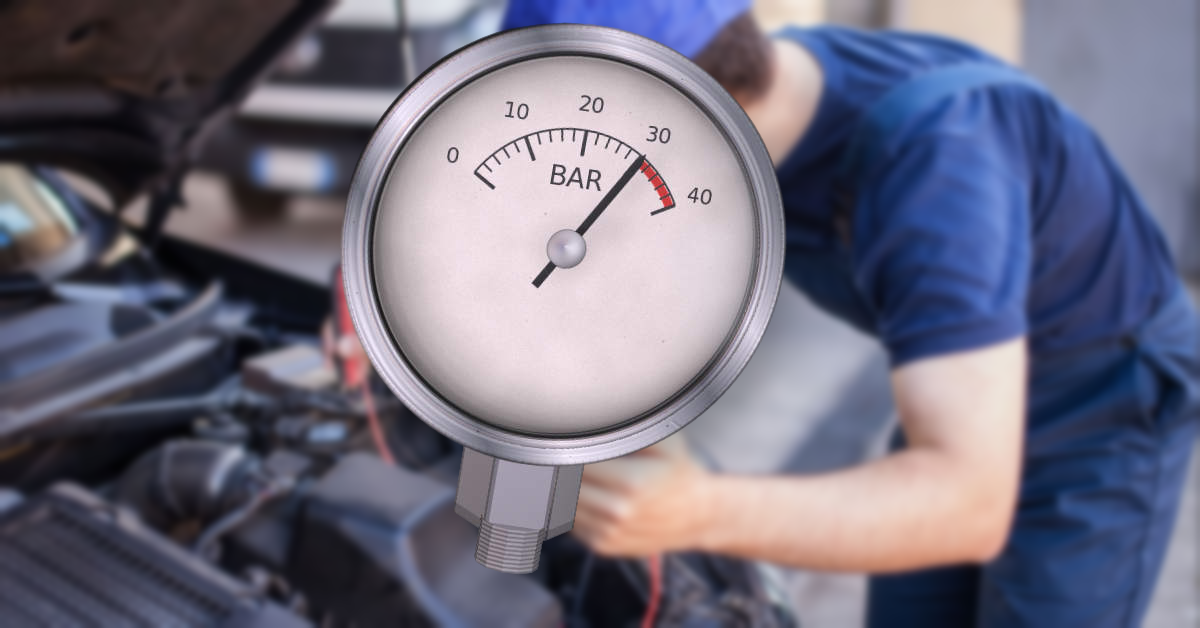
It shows bar 30
